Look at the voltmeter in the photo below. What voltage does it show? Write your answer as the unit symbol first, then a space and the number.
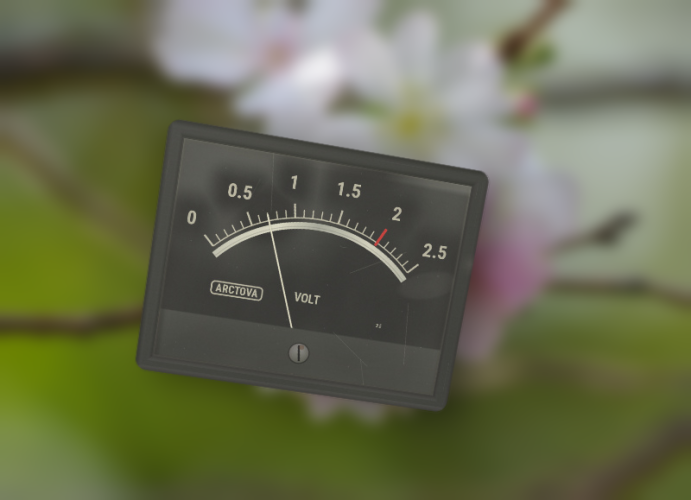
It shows V 0.7
